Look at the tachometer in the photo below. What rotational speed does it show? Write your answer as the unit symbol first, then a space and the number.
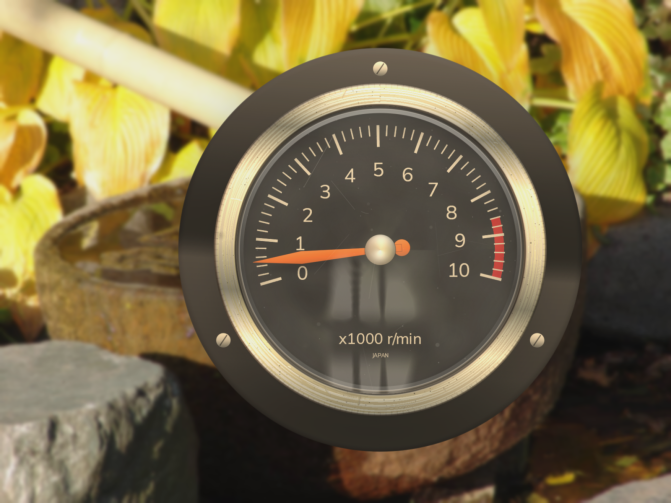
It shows rpm 500
